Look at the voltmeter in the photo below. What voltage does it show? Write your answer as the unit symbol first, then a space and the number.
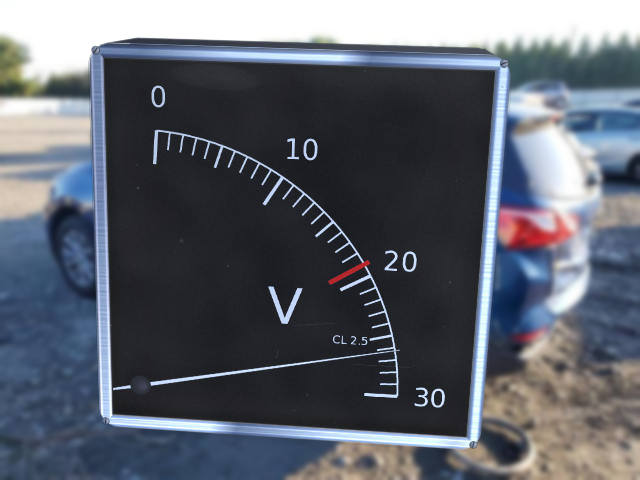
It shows V 26
